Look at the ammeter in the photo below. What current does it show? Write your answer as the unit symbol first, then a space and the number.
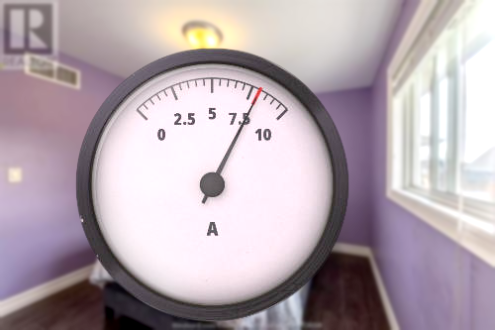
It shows A 8
